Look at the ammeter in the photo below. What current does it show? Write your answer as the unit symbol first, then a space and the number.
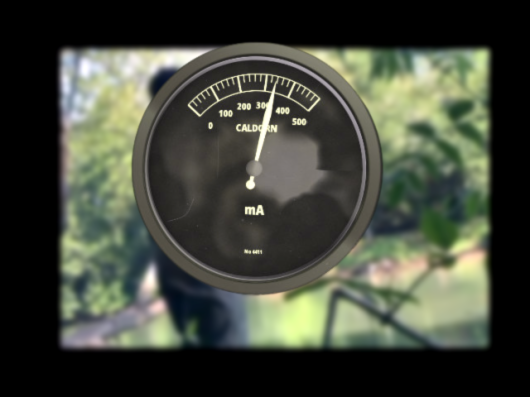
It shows mA 340
